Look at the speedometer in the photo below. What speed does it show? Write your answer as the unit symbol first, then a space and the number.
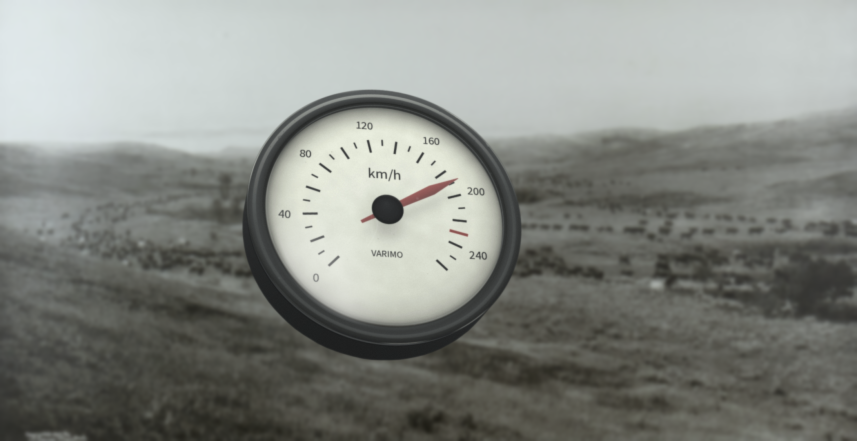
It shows km/h 190
